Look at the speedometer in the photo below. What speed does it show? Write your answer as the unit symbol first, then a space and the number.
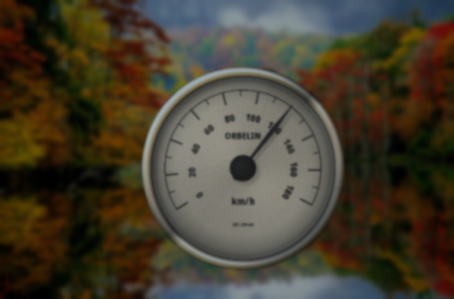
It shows km/h 120
